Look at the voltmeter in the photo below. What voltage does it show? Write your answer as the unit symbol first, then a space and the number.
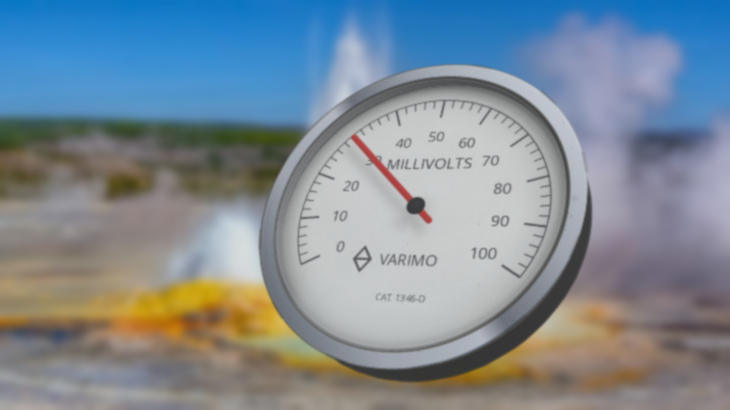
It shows mV 30
